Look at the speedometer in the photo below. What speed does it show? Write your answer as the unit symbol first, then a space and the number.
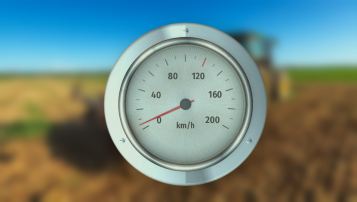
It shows km/h 5
